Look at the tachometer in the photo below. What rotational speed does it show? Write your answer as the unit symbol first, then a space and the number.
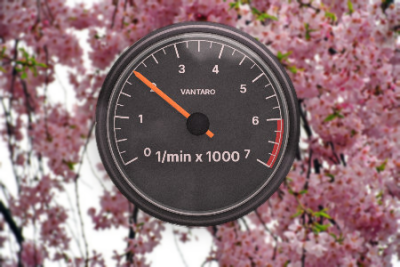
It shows rpm 2000
